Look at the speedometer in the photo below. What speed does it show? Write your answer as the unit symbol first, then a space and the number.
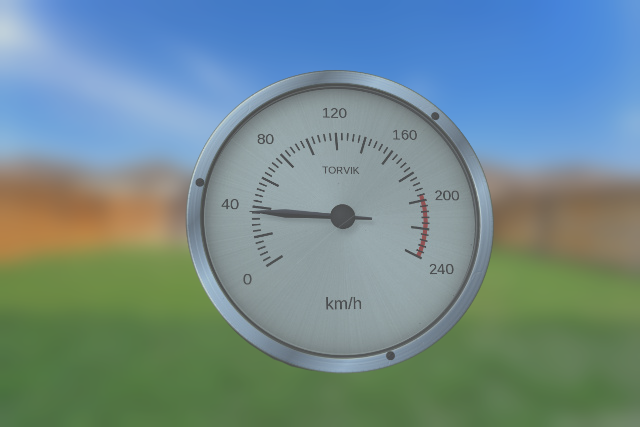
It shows km/h 36
